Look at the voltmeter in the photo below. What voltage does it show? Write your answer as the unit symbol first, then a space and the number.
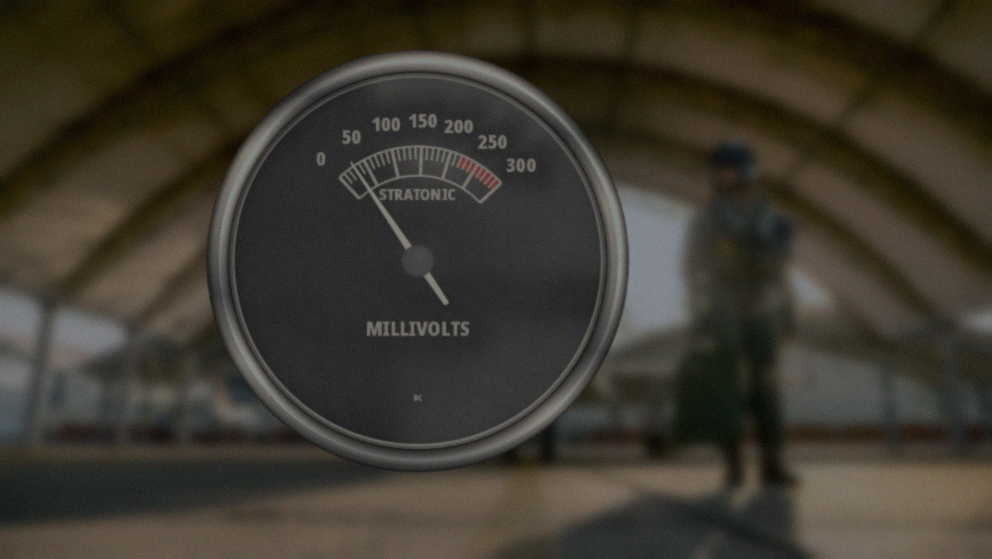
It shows mV 30
